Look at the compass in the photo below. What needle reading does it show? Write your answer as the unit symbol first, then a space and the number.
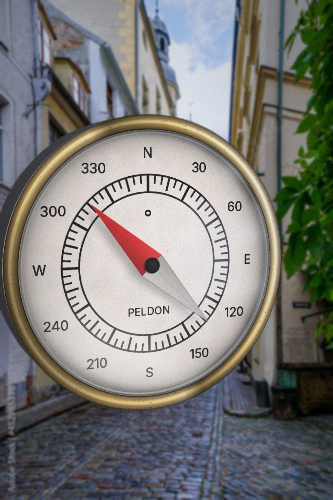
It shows ° 315
